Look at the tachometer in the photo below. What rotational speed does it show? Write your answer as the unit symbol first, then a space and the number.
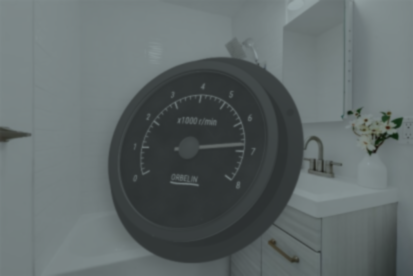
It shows rpm 6800
